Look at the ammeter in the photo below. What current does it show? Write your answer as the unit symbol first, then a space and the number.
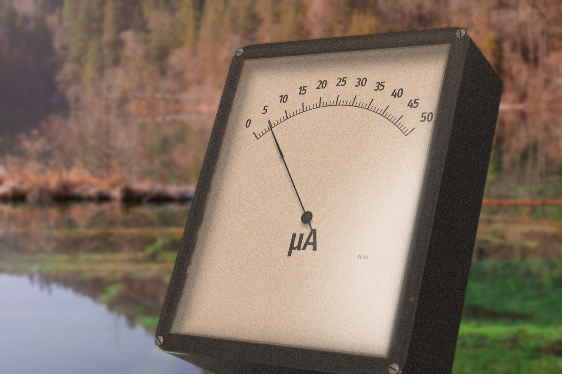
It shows µA 5
